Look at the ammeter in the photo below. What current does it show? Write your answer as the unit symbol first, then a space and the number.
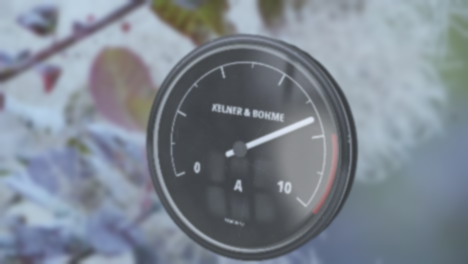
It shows A 7.5
